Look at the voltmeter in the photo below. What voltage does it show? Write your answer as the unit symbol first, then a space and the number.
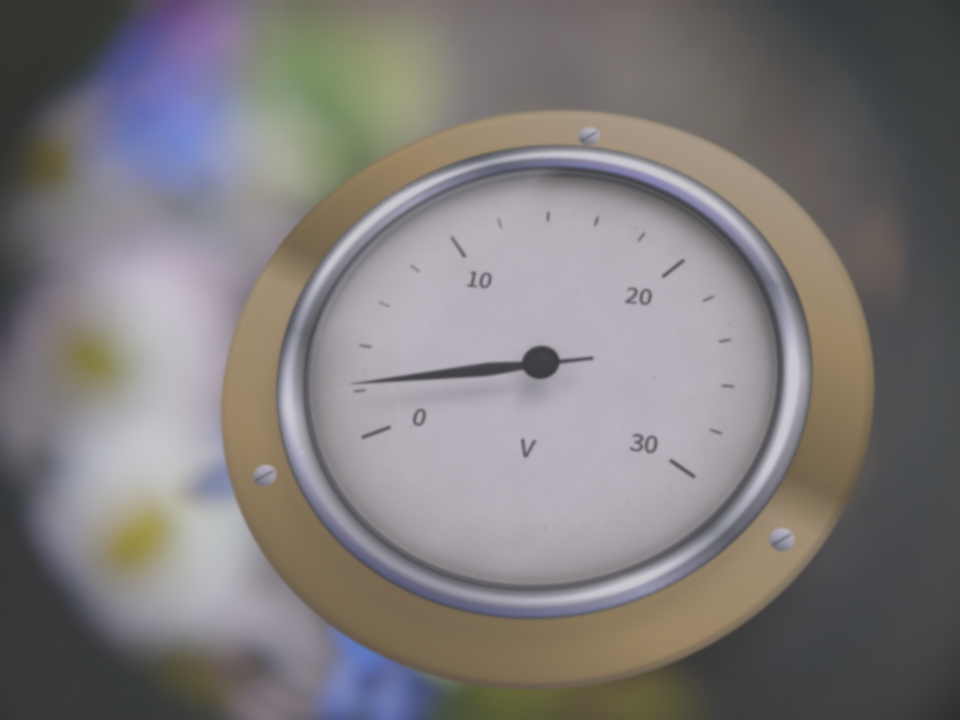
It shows V 2
